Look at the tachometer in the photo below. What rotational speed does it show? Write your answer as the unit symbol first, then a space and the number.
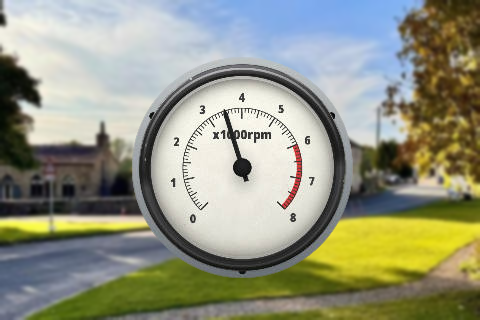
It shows rpm 3500
